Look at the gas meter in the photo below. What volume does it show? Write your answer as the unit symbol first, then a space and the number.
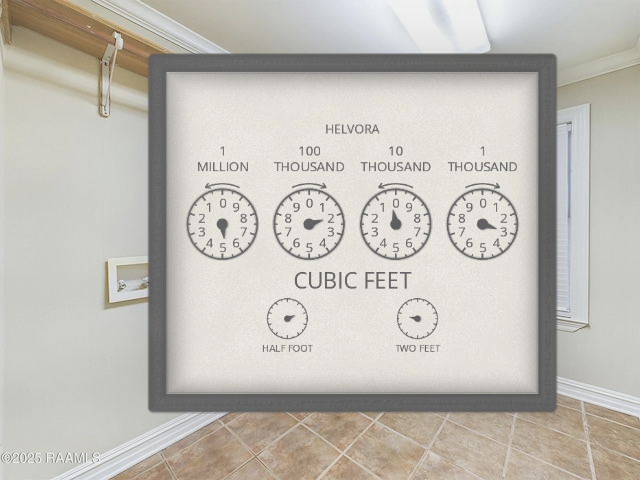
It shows ft³ 520300
